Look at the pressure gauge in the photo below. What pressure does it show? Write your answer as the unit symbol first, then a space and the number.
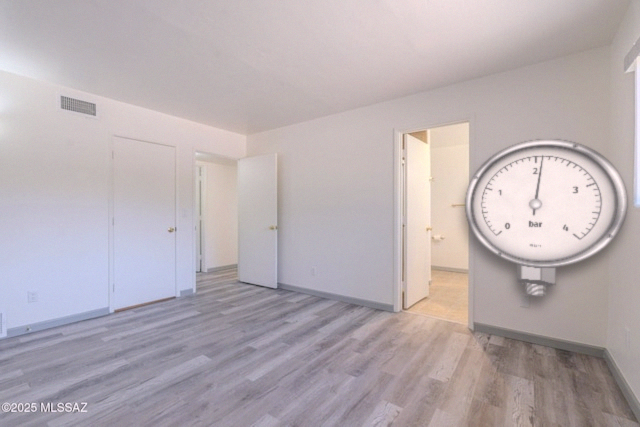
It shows bar 2.1
